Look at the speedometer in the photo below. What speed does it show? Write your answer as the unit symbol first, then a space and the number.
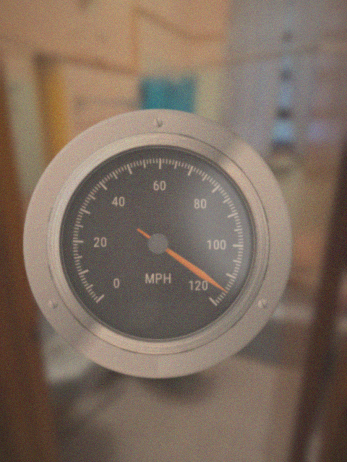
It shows mph 115
